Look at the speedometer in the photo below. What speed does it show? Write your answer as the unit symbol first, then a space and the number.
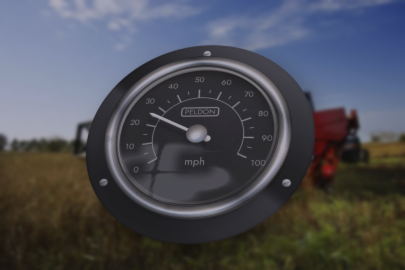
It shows mph 25
